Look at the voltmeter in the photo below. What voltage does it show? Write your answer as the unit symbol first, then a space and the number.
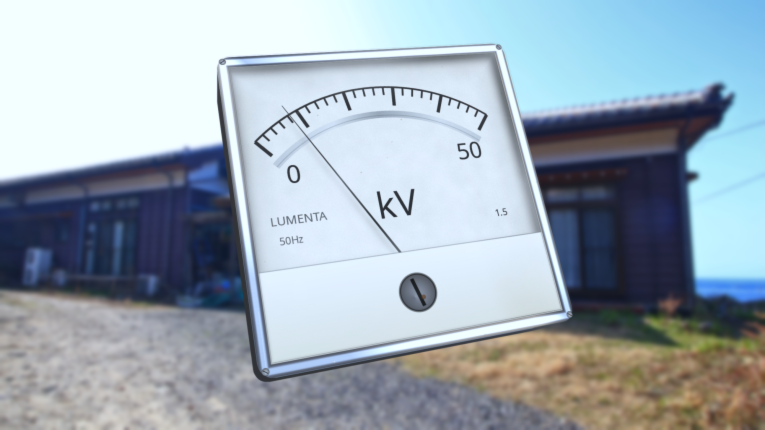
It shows kV 8
